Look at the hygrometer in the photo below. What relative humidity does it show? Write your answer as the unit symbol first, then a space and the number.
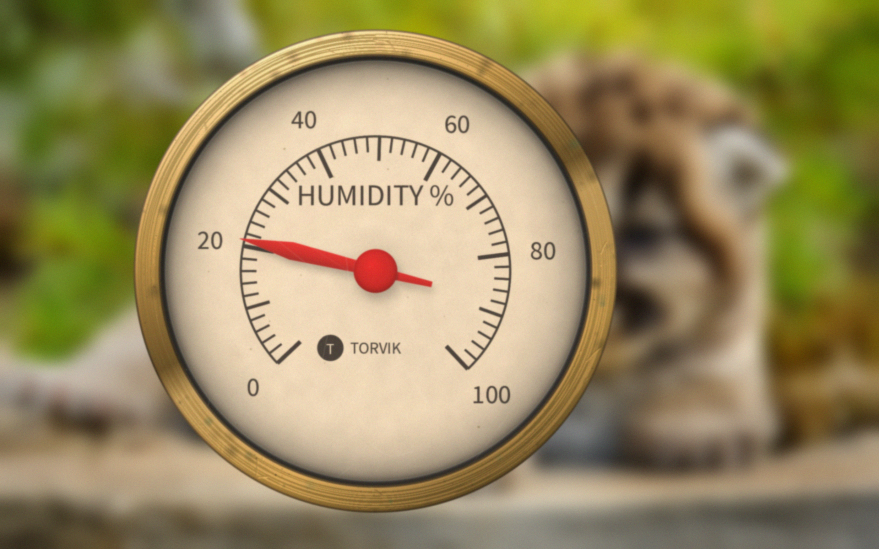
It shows % 21
